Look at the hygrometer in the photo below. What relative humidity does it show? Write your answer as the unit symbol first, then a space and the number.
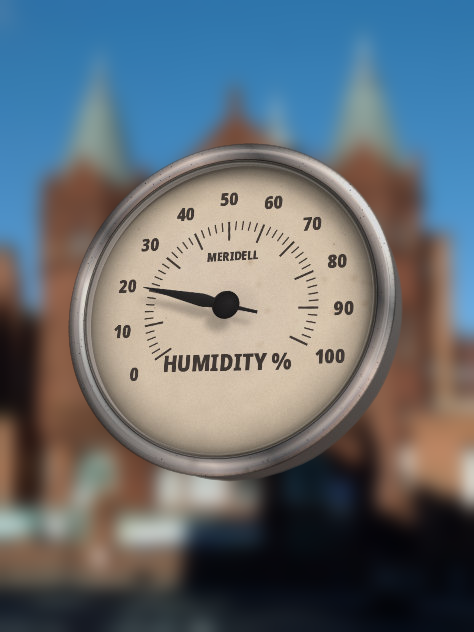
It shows % 20
